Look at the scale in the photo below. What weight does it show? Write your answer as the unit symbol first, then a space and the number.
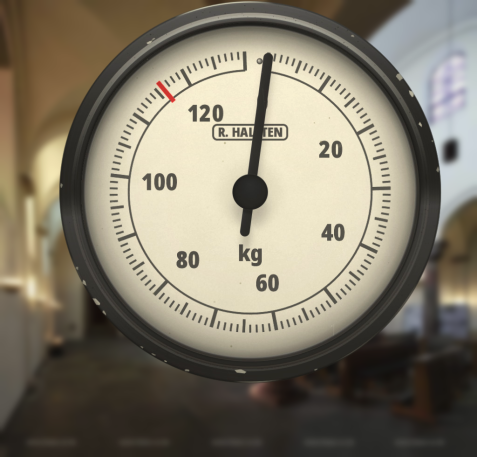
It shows kg 0
